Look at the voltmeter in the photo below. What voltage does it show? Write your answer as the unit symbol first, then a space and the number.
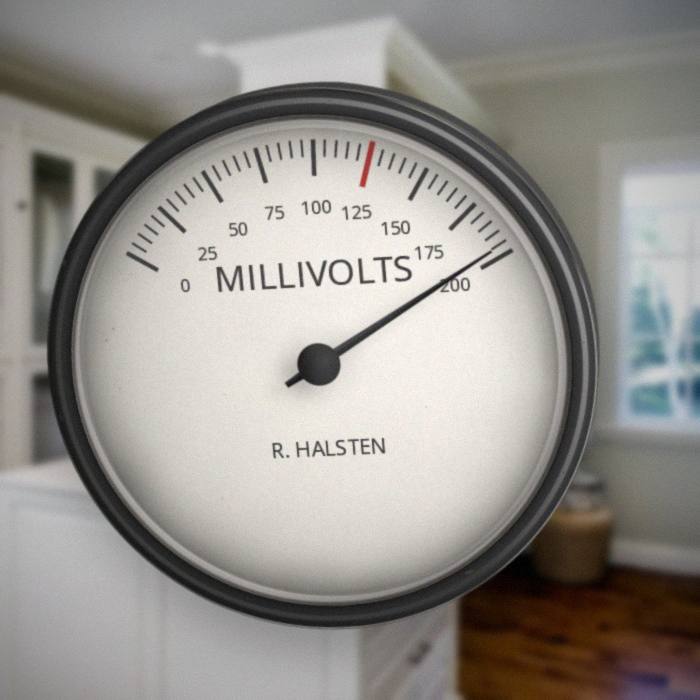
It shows mV 195
